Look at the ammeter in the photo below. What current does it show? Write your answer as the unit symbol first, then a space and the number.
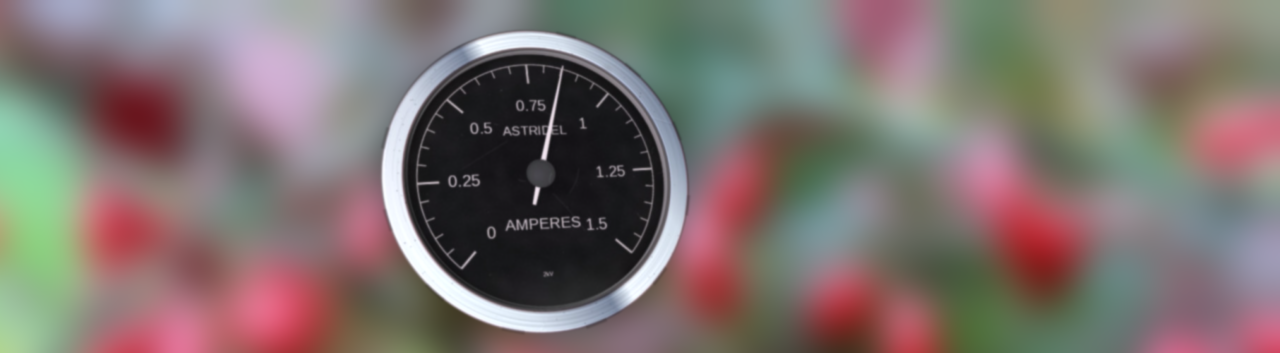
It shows A 0.85
